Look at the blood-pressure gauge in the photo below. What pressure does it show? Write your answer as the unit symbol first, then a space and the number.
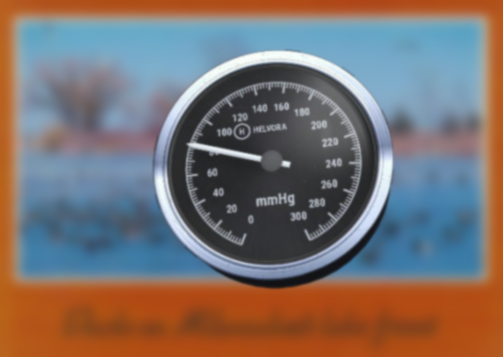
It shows mmHg 80
